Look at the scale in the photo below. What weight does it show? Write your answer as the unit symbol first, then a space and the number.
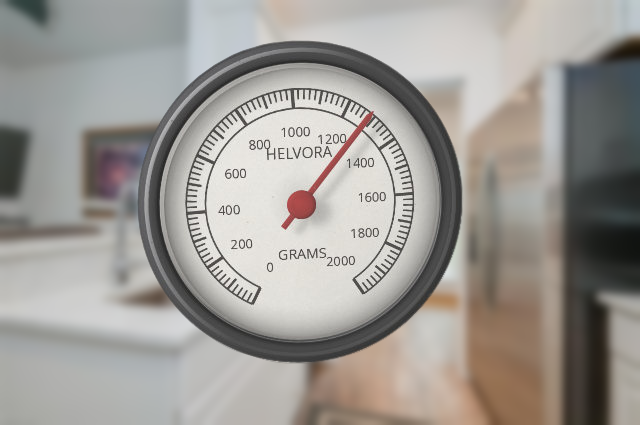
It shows g 1280
